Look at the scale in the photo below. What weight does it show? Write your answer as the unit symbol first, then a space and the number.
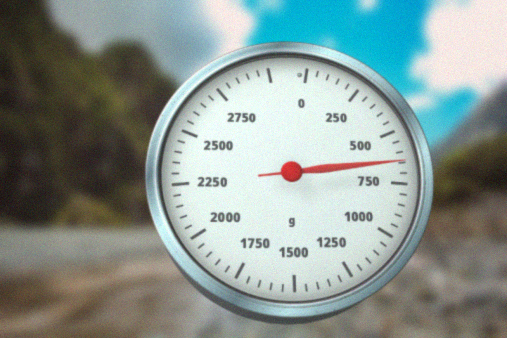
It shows g 650
